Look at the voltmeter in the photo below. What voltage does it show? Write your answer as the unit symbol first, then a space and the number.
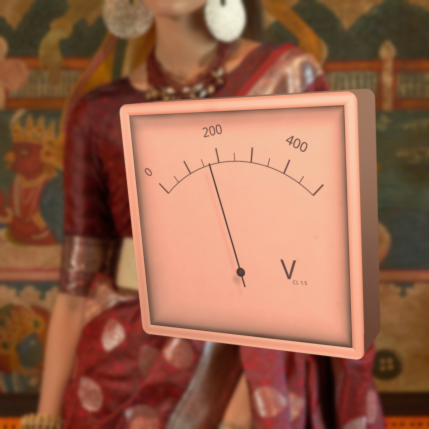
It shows V 175
